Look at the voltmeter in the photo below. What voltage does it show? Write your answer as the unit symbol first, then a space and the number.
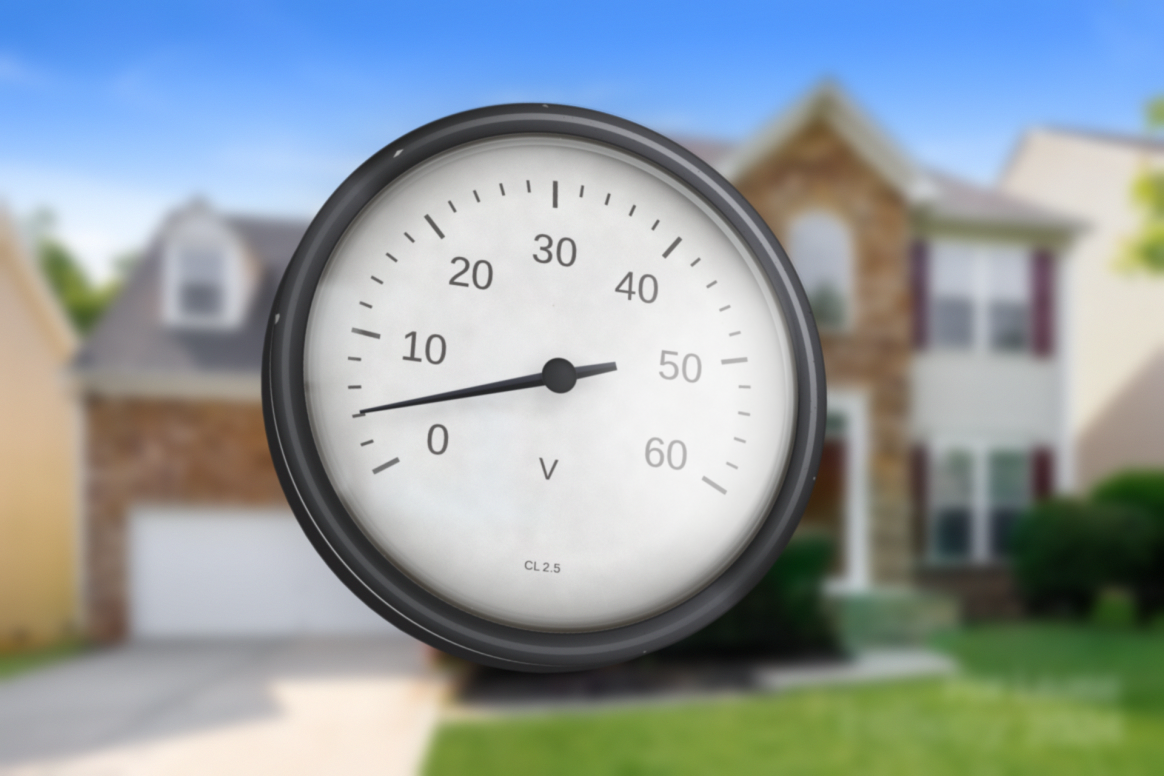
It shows V 4
